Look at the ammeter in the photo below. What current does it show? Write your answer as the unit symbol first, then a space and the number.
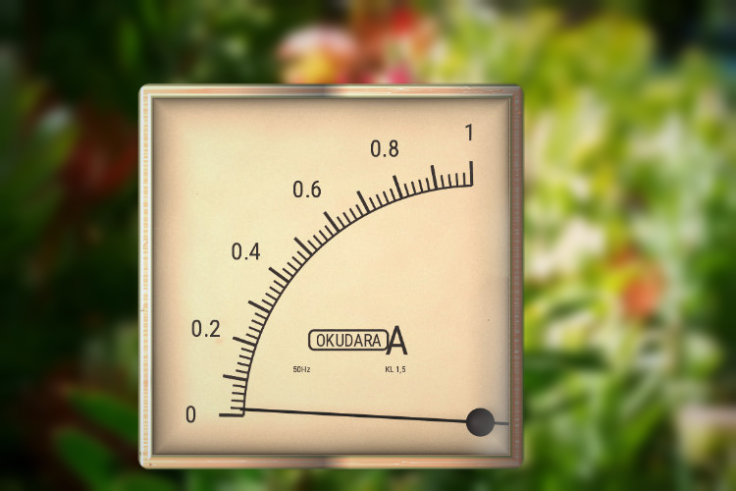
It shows A 0.02
